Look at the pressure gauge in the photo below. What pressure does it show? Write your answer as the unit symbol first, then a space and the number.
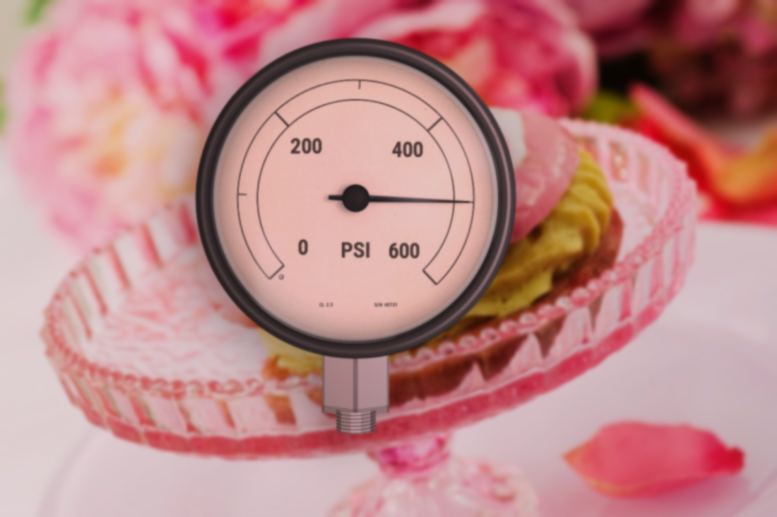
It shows psi 500
